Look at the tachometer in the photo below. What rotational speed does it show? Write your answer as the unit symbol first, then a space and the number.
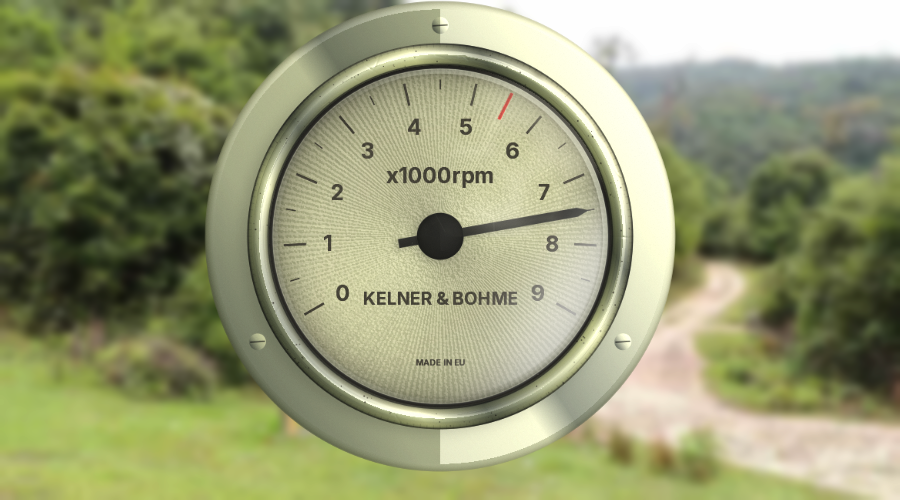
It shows rpm 7500
